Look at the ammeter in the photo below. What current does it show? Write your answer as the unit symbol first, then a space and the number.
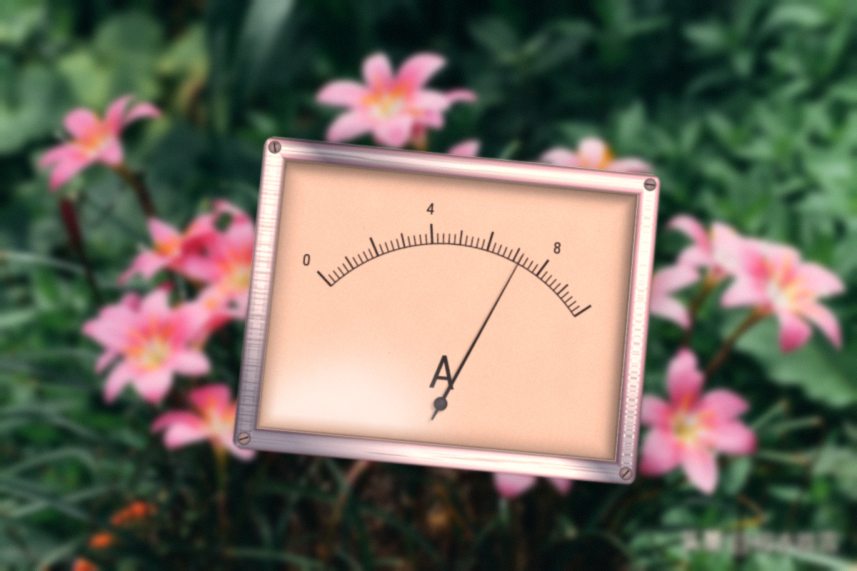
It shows A 7.2
